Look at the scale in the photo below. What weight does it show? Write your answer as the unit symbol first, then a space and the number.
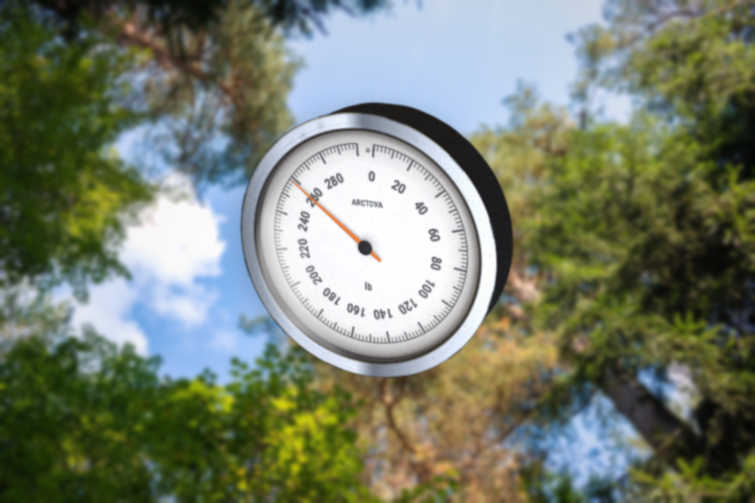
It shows lb 260
